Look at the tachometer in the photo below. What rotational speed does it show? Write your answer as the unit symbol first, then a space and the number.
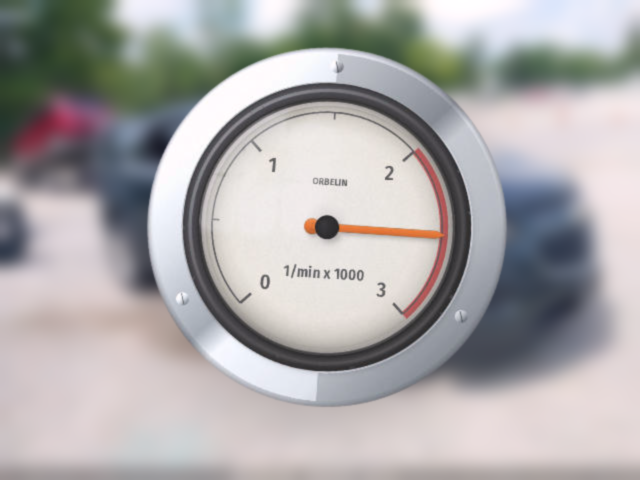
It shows rpm 2500
